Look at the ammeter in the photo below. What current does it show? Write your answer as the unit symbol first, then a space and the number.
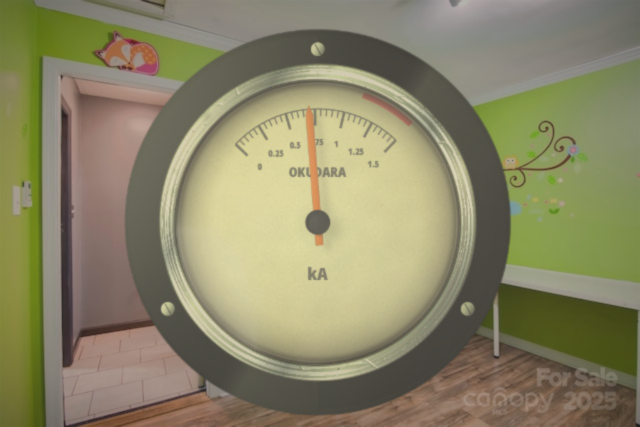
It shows kA 0.7
